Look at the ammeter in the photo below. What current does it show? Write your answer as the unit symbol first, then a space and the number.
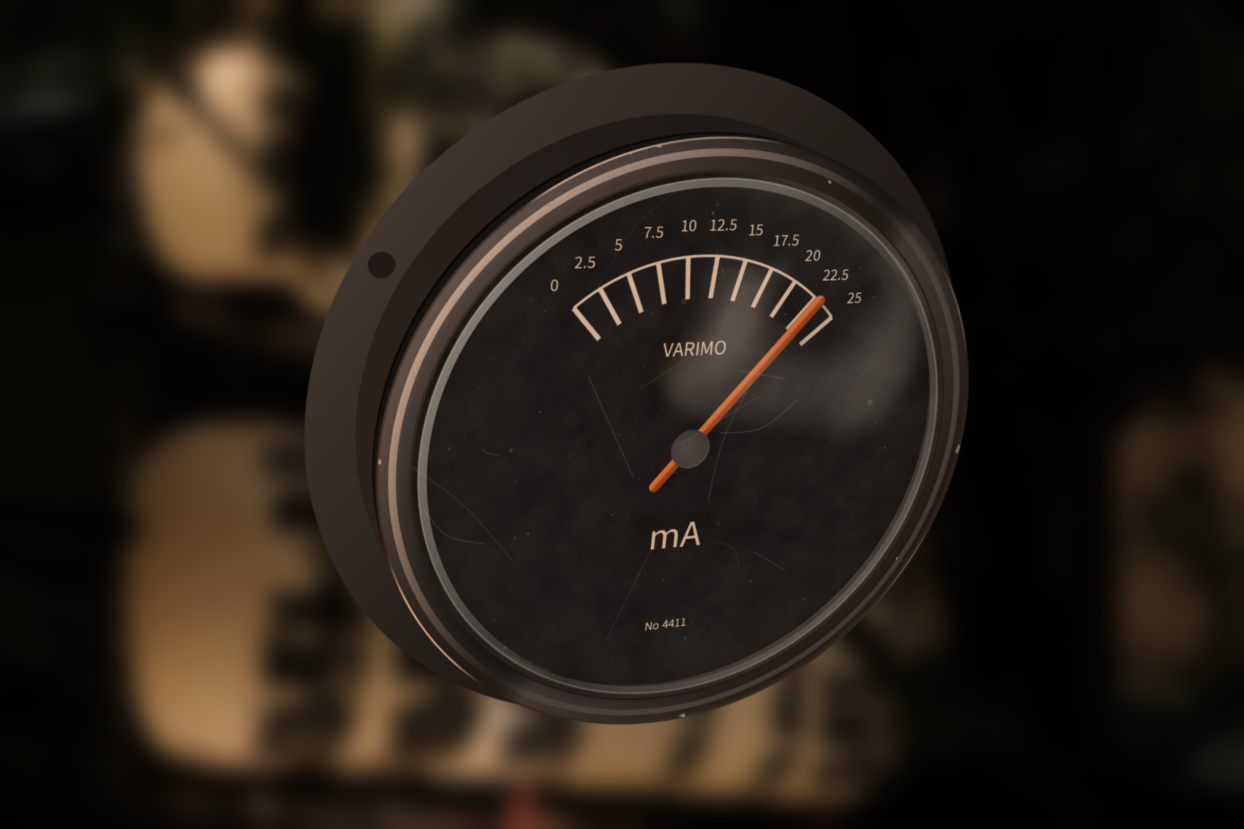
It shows mA 22.5
